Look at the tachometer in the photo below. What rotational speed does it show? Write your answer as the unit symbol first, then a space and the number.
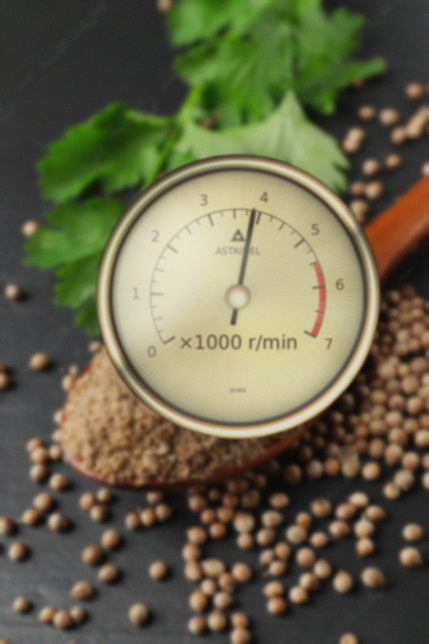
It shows rpm 3875
